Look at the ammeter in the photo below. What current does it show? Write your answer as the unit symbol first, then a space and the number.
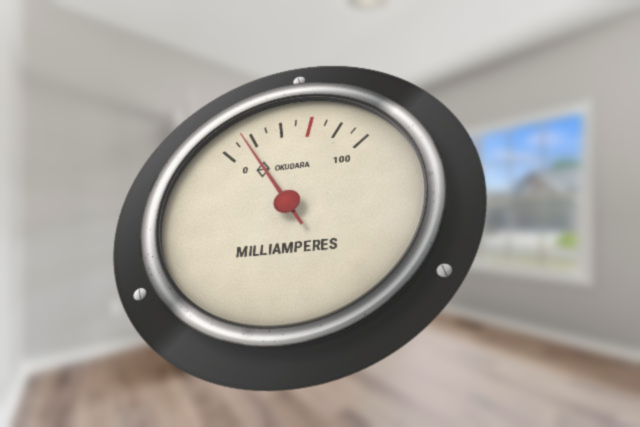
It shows mA 15
